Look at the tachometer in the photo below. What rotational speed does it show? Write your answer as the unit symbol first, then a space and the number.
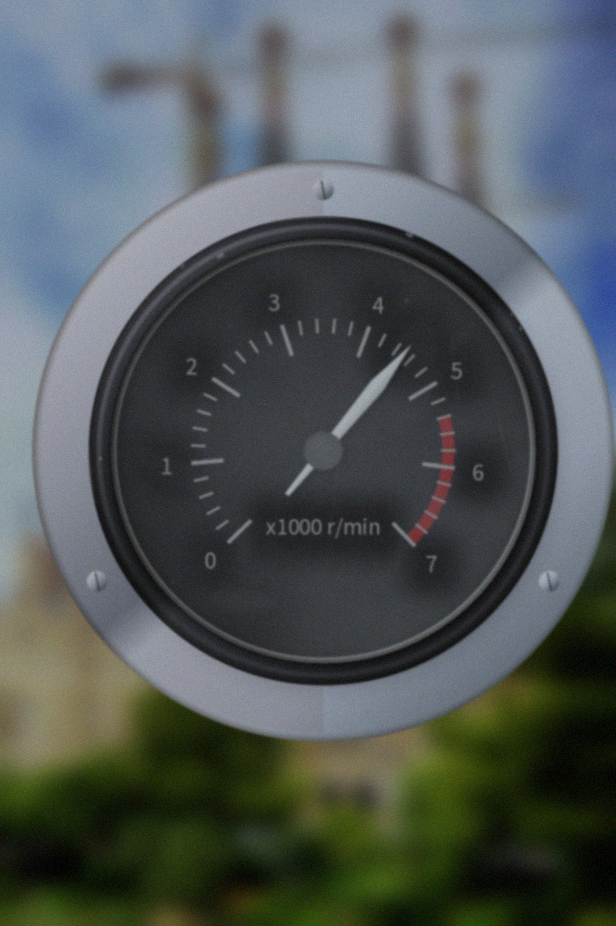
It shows rpm 4500
